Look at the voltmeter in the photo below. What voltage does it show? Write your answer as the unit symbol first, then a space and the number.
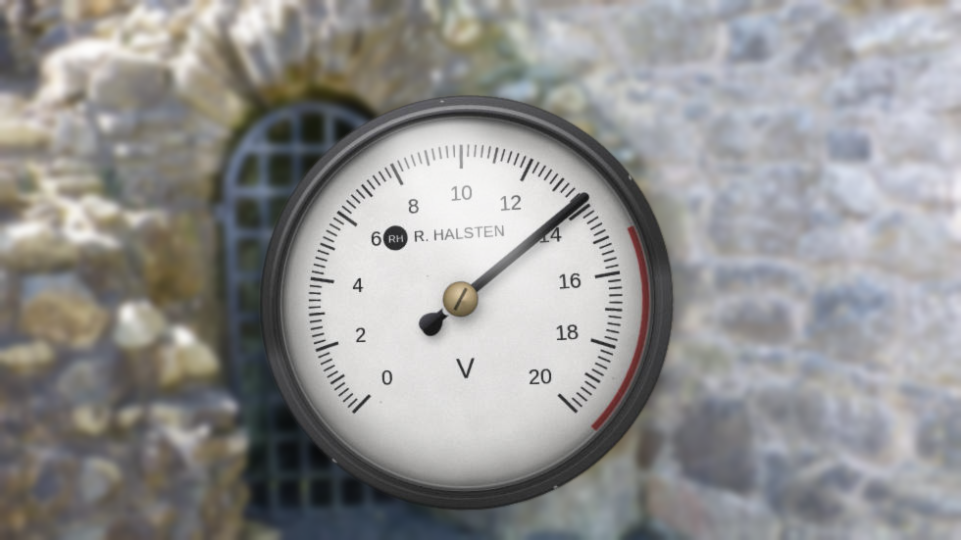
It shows V 13.8
